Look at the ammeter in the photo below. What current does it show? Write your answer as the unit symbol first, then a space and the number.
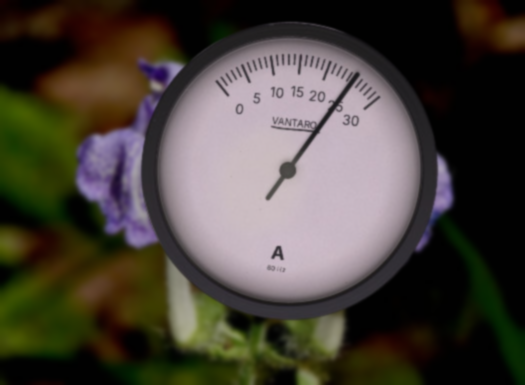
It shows A 25
